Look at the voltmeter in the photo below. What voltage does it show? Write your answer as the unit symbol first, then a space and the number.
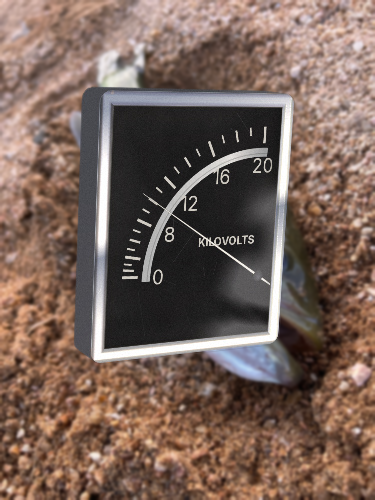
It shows kV 10
